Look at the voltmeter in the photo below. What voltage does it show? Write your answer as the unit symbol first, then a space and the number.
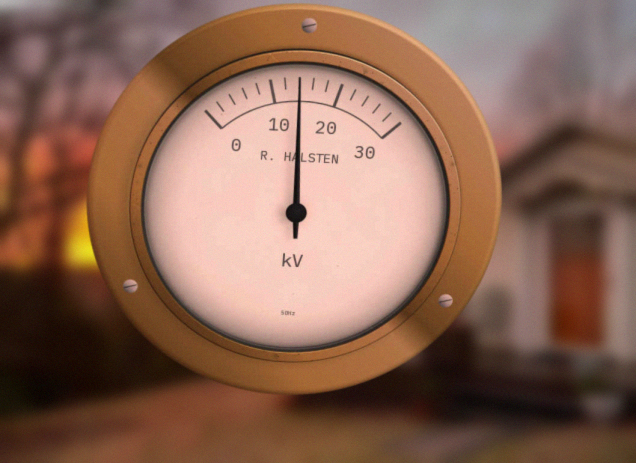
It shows kV 14
